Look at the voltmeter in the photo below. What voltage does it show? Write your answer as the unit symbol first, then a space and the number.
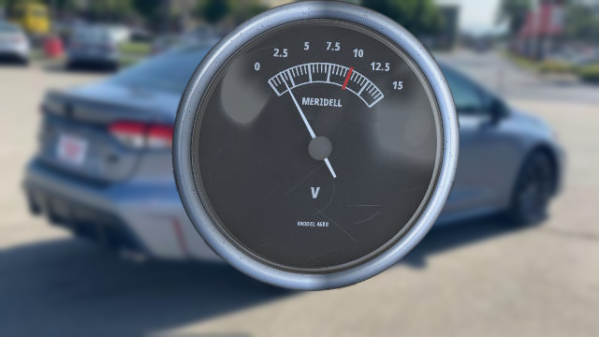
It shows V 1.5
